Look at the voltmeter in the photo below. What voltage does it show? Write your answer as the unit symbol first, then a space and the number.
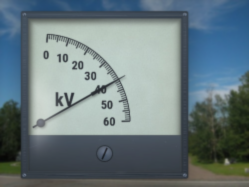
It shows kV 40
